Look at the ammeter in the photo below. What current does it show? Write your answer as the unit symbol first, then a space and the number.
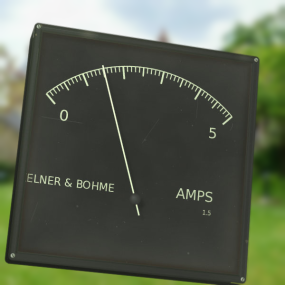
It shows A 1.5
